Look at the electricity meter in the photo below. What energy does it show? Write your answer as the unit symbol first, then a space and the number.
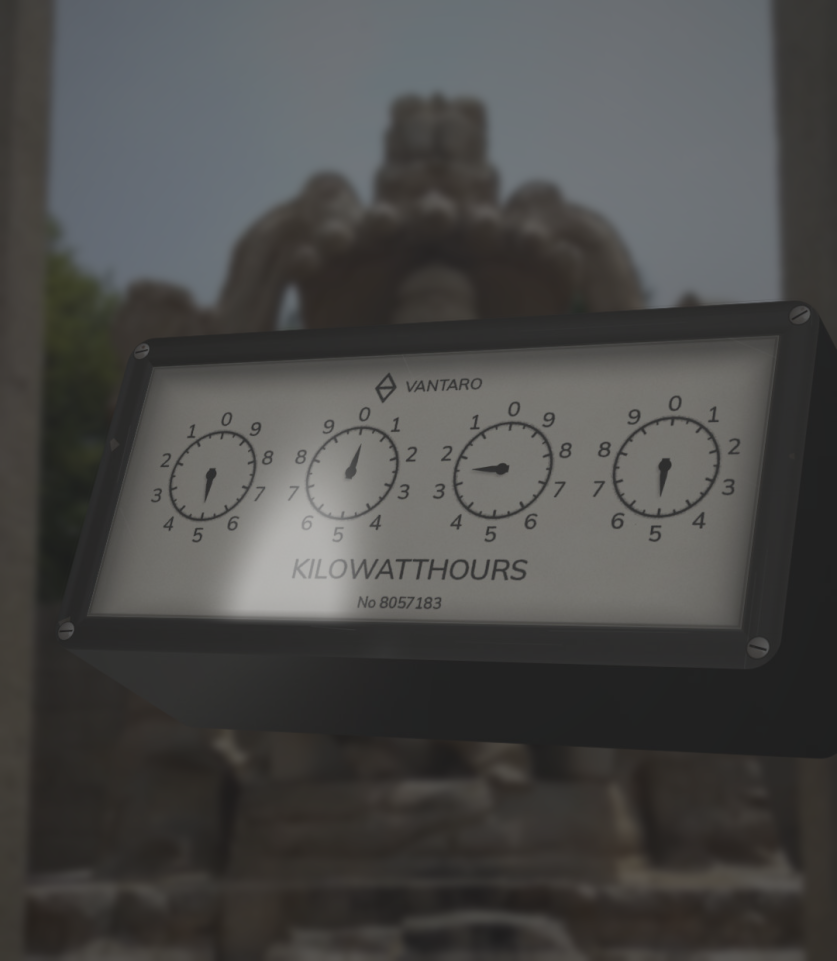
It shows kWh 5025
